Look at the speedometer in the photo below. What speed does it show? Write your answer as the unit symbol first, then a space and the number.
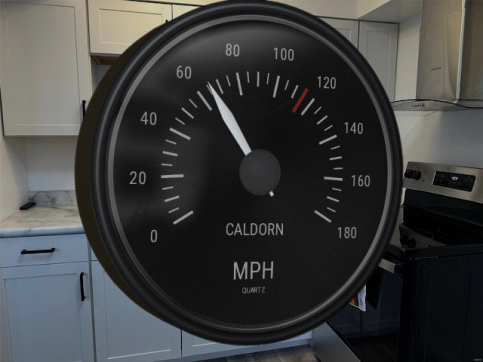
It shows mph 65
